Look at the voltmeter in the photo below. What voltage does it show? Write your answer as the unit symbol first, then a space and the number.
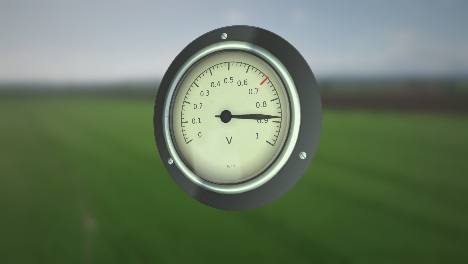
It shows V 0.88
